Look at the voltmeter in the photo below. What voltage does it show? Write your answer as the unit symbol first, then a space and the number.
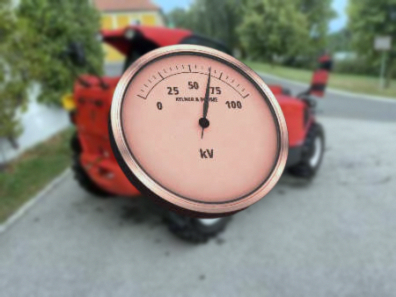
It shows kV 65
